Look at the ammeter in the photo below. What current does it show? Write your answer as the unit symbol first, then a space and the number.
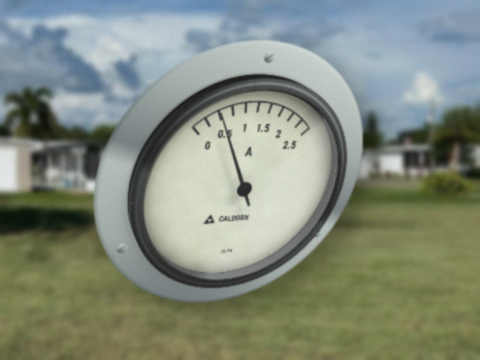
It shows A 0.5
